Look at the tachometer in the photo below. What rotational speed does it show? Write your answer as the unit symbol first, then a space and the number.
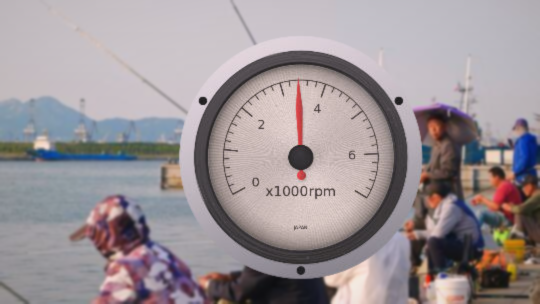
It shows rpm 3400
